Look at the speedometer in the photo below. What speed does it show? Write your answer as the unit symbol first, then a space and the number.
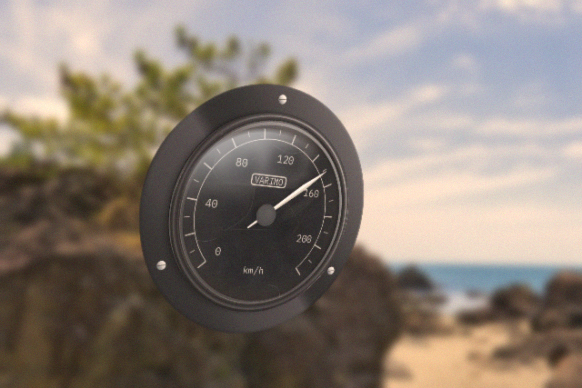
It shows km/h 150
